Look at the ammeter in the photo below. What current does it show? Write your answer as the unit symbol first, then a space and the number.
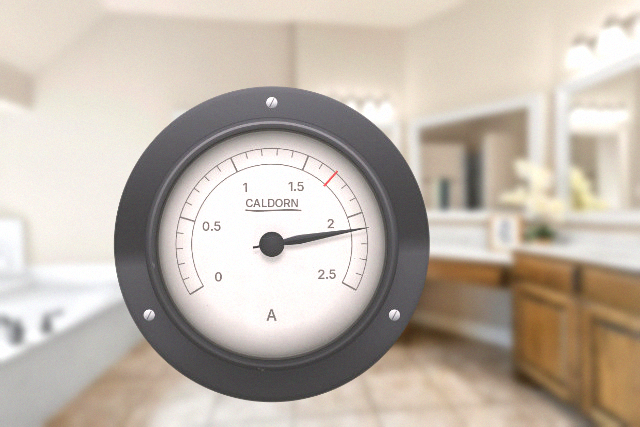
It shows A 2.1
